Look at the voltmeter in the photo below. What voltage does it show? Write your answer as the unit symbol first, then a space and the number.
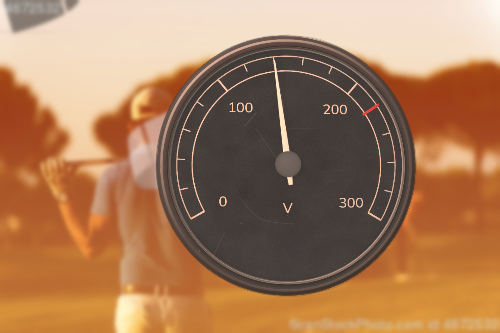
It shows V 140
